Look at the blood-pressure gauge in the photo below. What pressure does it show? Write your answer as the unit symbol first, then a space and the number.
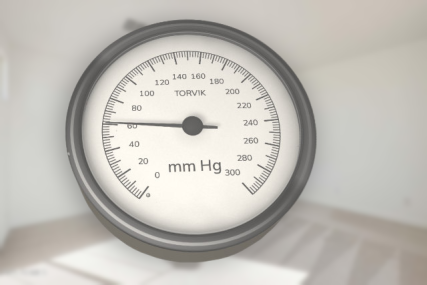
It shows mmHg 60
